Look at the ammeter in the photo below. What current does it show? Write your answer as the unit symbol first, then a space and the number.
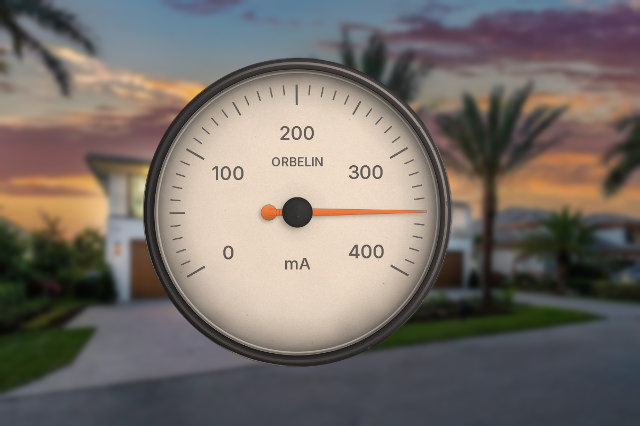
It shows mA 350
